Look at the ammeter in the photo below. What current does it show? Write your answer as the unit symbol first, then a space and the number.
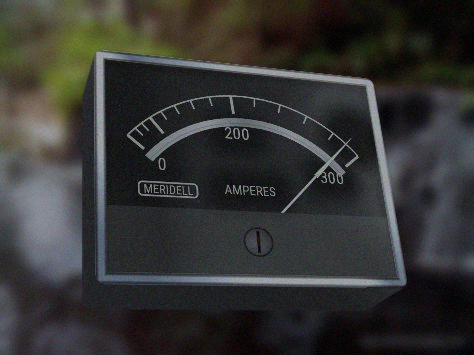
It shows A 290
